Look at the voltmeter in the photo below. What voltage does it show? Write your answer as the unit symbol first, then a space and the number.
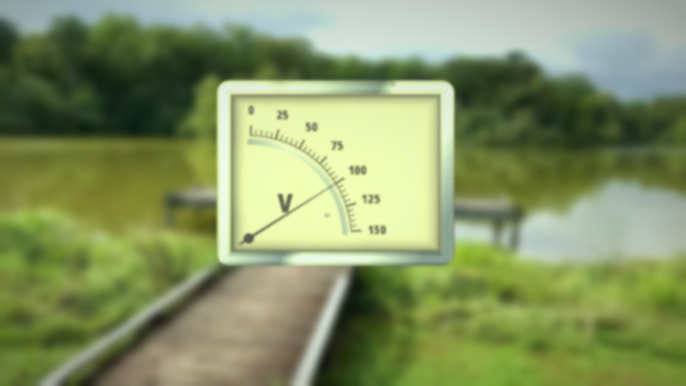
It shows V 100
